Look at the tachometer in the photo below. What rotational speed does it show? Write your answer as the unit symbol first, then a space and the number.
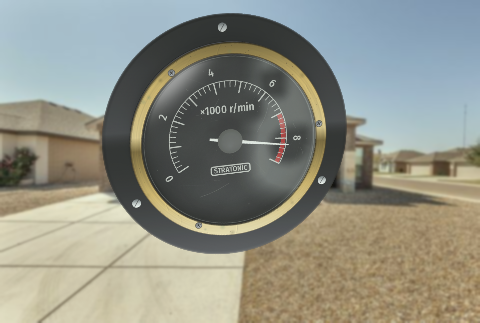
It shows rpm 8200
